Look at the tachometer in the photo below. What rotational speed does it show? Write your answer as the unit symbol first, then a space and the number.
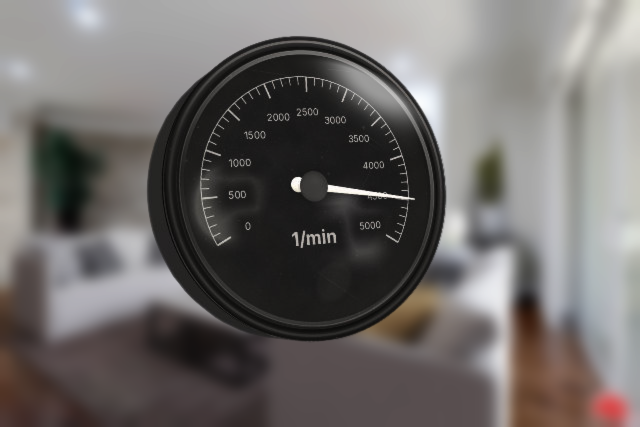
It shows rpm 4500
